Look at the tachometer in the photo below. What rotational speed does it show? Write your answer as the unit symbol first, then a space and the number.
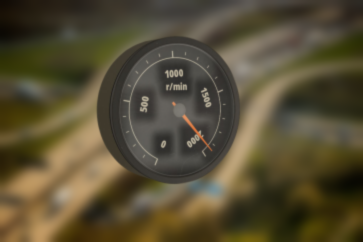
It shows rpm 1950
